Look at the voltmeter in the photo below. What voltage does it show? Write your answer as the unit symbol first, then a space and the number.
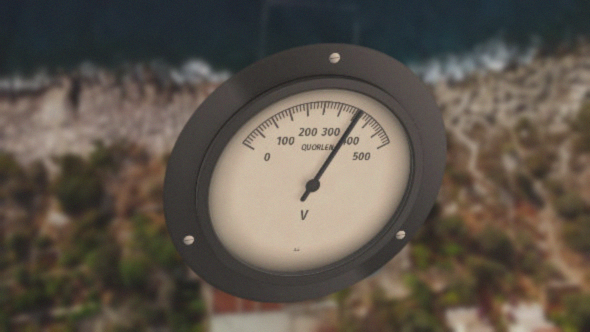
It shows V 350
